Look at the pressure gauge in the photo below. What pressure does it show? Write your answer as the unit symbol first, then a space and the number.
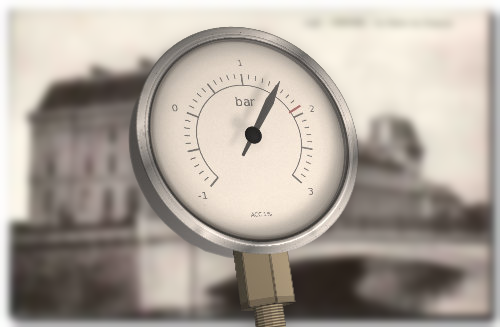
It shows bar 1.5
